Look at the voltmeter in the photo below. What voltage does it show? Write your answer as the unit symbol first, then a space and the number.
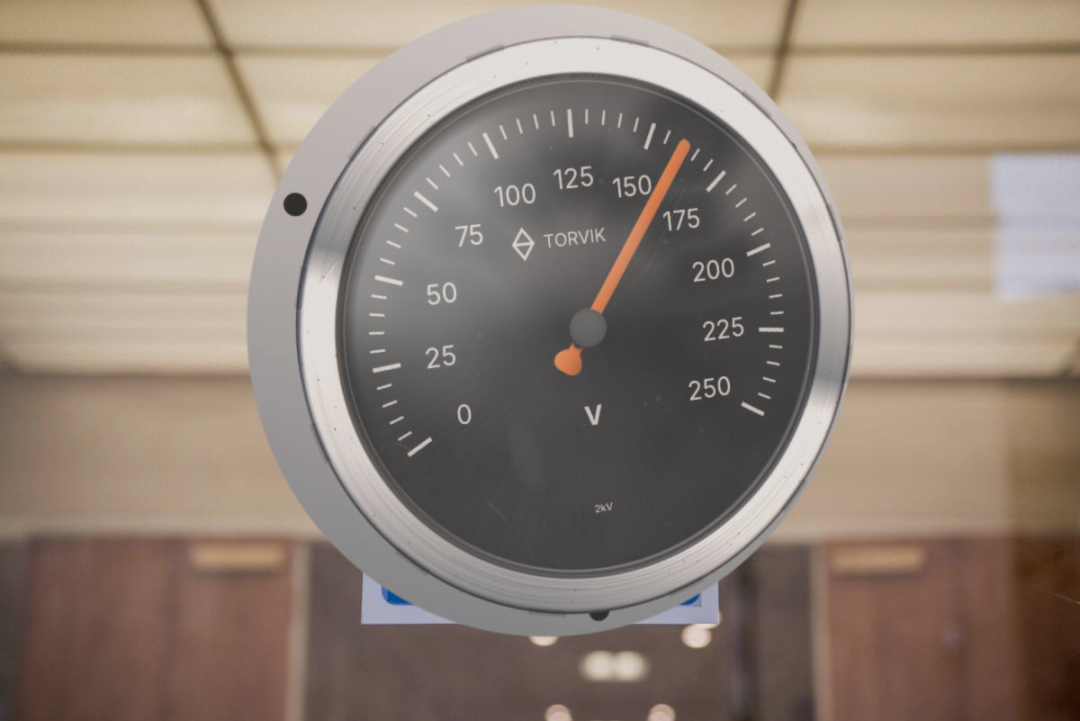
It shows V 160
